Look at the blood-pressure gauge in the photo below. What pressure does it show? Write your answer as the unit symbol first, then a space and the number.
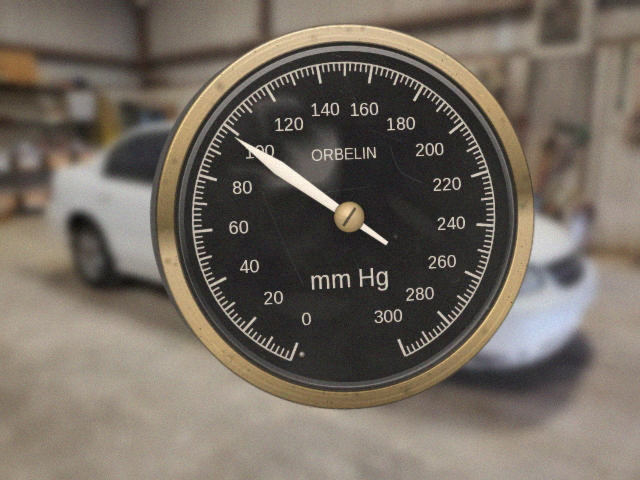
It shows mmHg 98
